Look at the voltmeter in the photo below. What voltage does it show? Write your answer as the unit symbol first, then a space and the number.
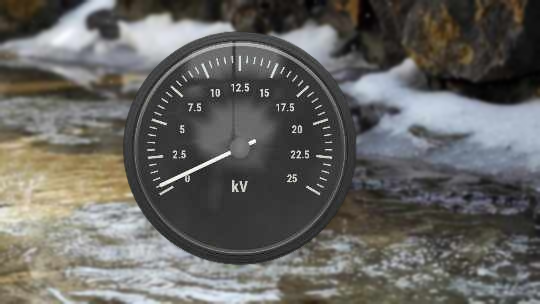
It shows kV 0.5
